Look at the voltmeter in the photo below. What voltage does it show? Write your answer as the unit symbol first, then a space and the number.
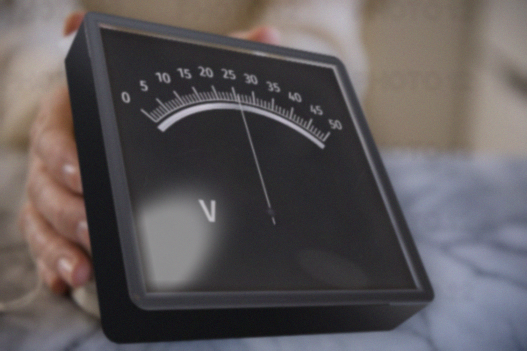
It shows V 25
